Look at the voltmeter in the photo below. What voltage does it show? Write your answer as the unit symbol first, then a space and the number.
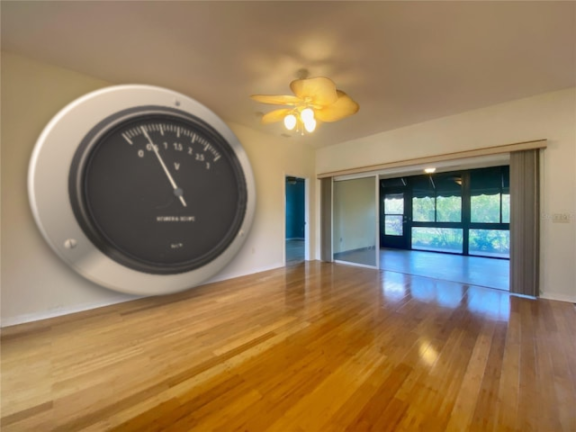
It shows V 0.5
